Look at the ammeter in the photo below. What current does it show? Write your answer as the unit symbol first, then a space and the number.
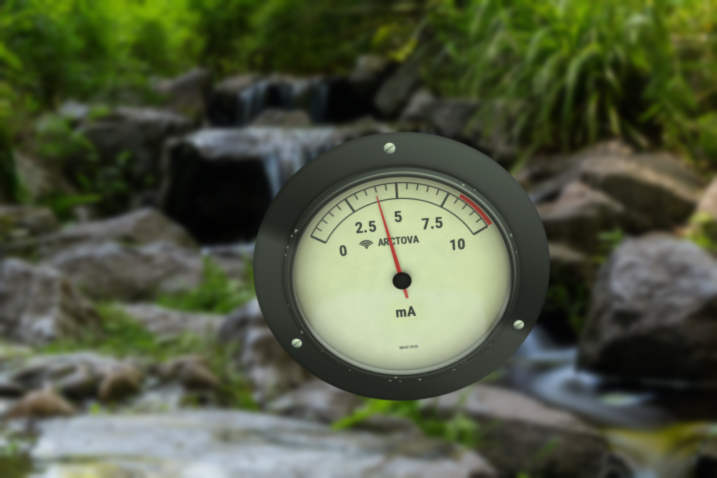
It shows mA 4
